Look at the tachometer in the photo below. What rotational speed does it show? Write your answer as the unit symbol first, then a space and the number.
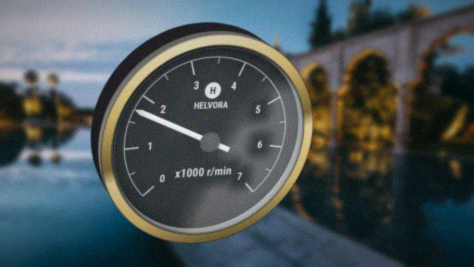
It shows rpm 1750
